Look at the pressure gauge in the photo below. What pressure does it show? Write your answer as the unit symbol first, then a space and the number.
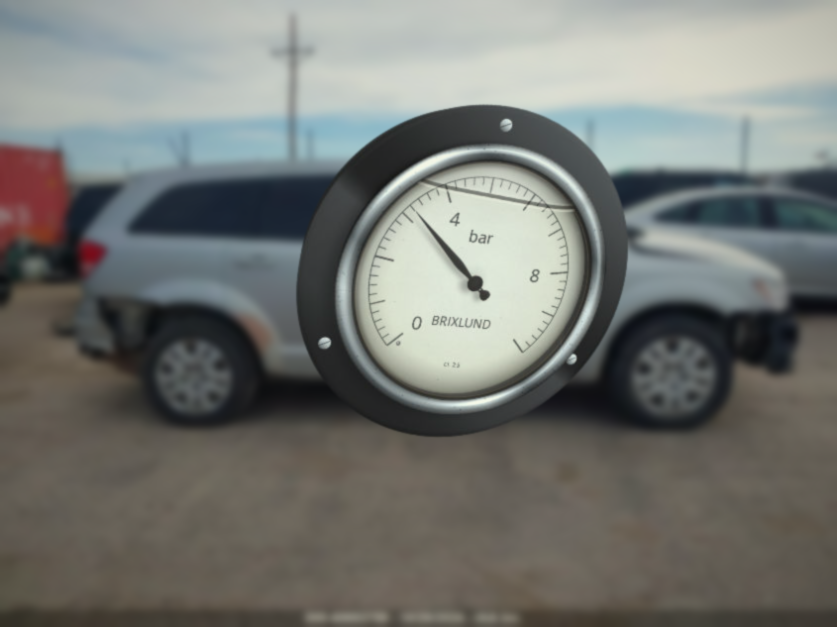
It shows bar 3.2
